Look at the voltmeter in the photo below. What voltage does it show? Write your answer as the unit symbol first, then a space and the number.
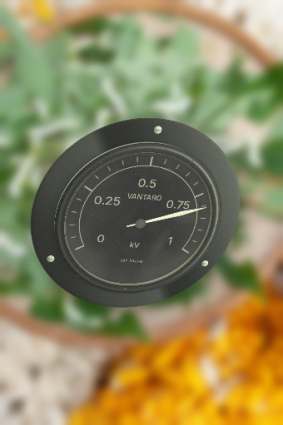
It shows kV 0.8
